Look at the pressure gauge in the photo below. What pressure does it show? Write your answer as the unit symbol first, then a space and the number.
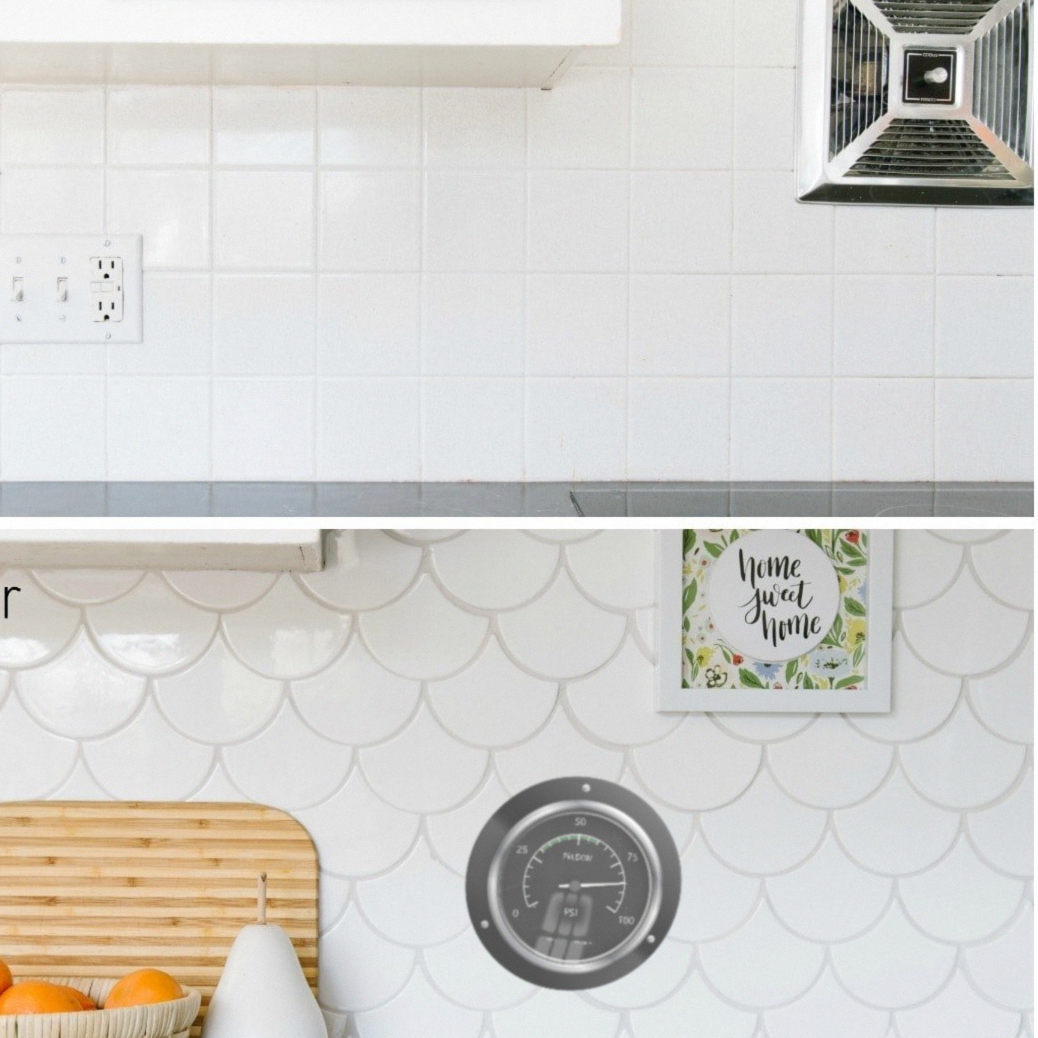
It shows psi 85
